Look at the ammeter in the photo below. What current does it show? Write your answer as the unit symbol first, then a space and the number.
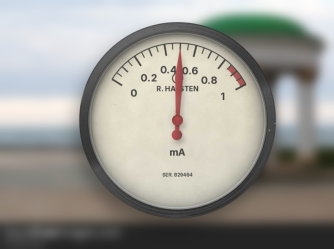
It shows mA 0.5
